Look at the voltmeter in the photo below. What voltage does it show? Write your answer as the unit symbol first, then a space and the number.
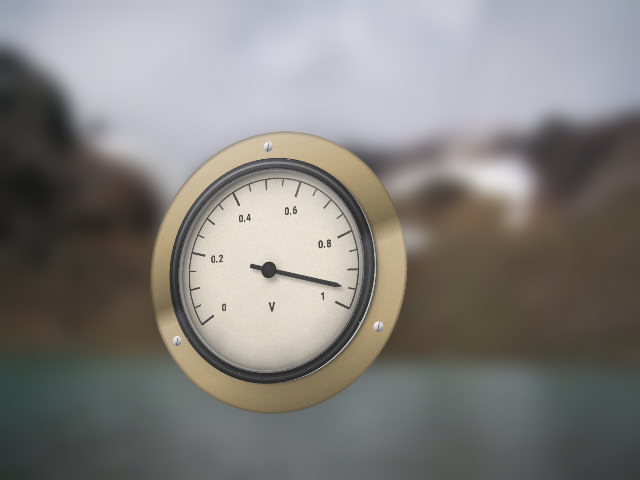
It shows V 0.95
